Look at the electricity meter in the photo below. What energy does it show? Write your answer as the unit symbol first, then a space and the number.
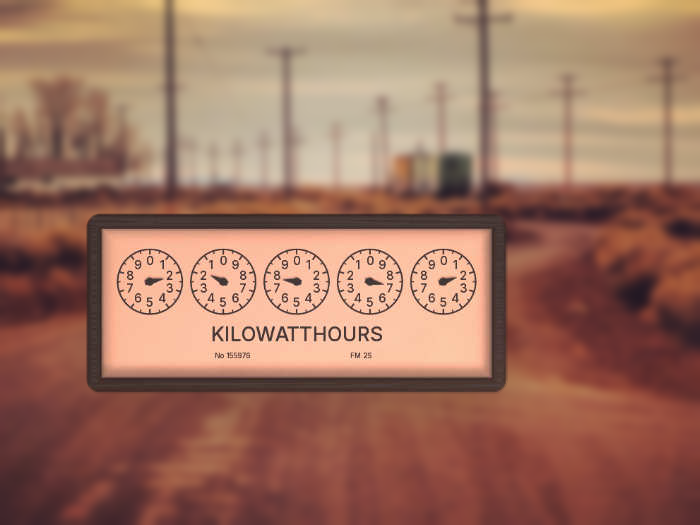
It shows kWh 21772
